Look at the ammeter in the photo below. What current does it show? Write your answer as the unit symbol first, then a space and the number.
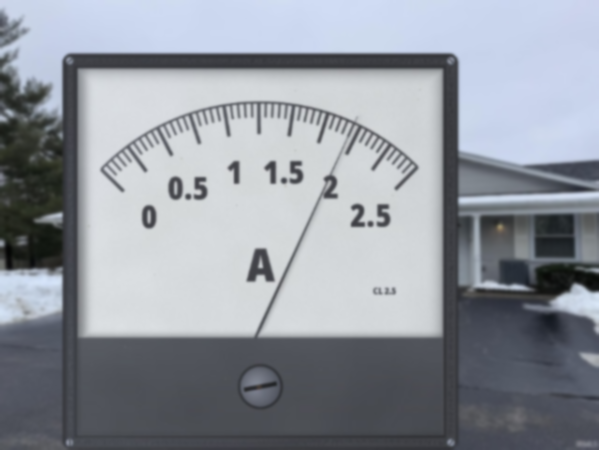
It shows A 1.95
